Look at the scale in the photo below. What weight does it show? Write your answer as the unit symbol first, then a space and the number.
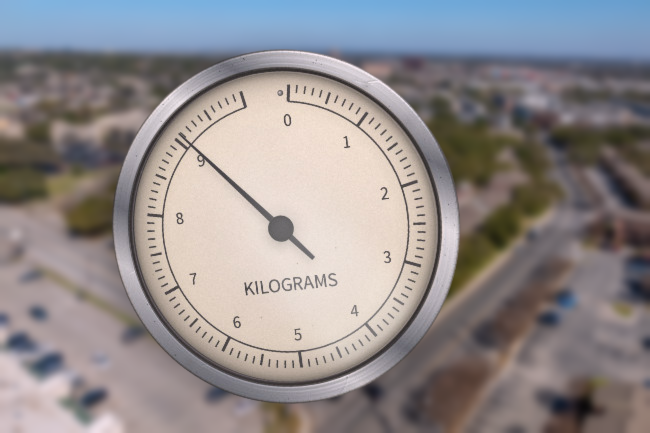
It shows kg 9.1
